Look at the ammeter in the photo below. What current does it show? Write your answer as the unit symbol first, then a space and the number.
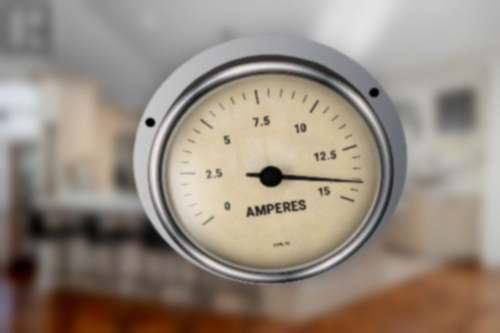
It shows A 14
